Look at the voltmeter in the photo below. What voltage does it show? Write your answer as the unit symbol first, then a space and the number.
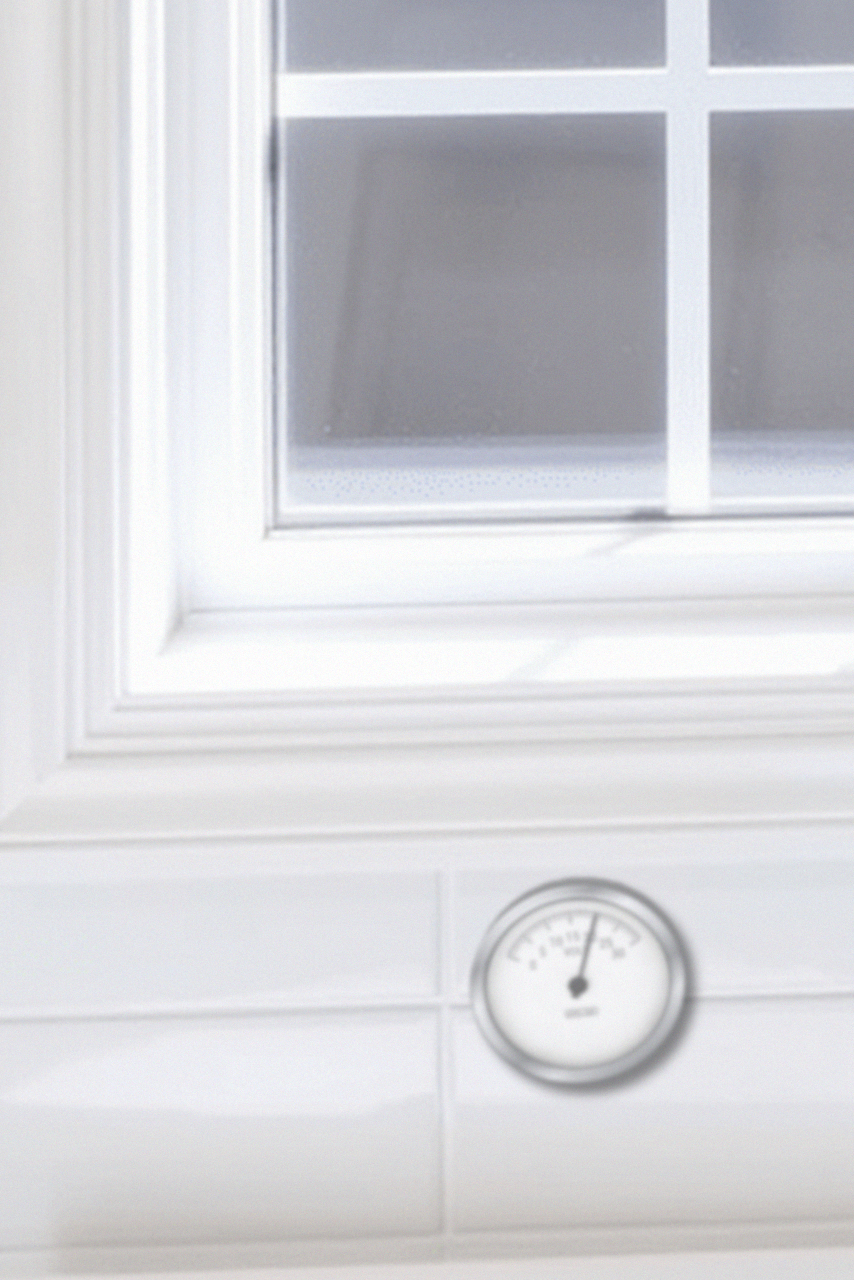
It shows V 20
